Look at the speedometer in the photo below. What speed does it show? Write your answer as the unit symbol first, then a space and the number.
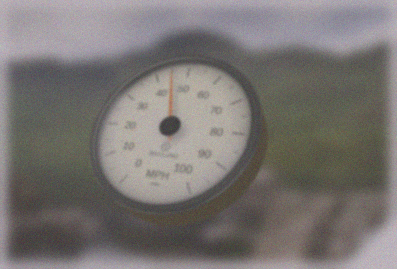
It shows mph 45
